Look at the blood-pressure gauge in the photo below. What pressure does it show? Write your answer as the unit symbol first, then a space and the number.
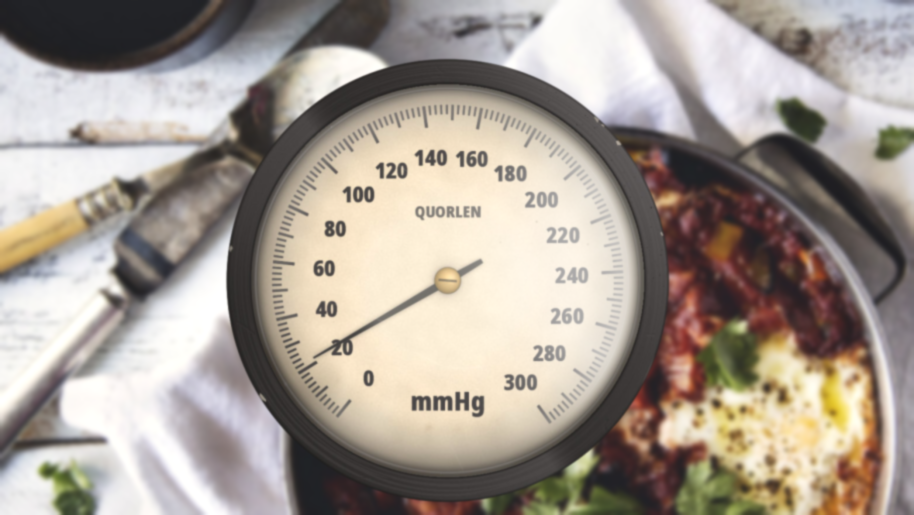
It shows mmHg 22
